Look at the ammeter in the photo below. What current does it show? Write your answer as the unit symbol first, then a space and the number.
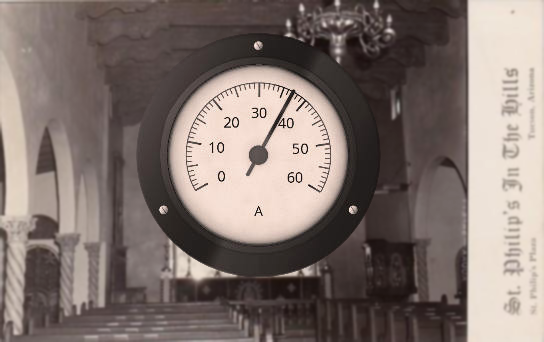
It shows A 37
